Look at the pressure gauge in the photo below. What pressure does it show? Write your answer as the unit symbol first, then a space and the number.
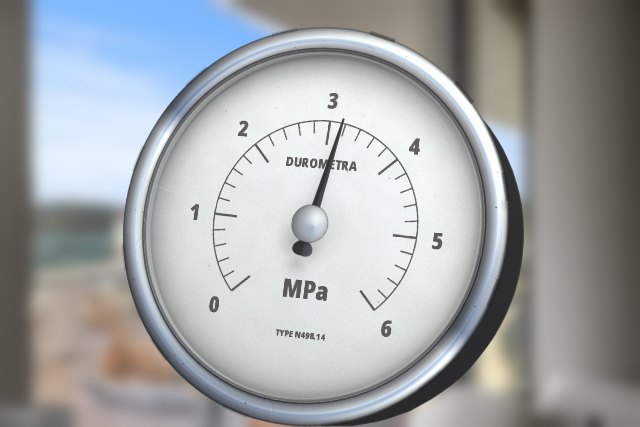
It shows MPa 3.2
